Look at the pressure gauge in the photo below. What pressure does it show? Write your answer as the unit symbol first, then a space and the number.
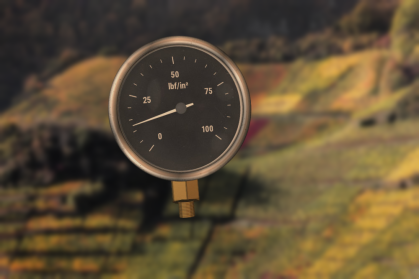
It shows psi 12.5
